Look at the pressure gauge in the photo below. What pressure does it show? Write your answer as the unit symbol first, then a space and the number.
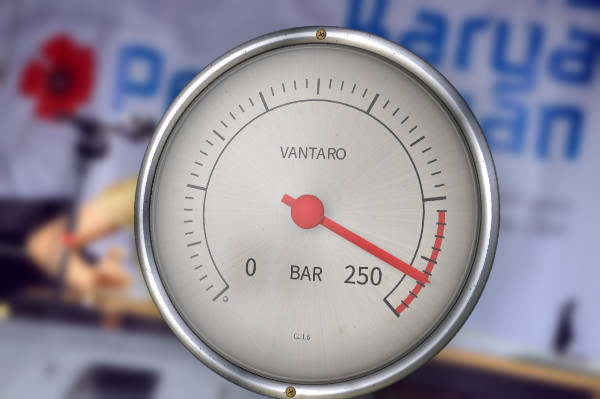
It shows bar 232.5
